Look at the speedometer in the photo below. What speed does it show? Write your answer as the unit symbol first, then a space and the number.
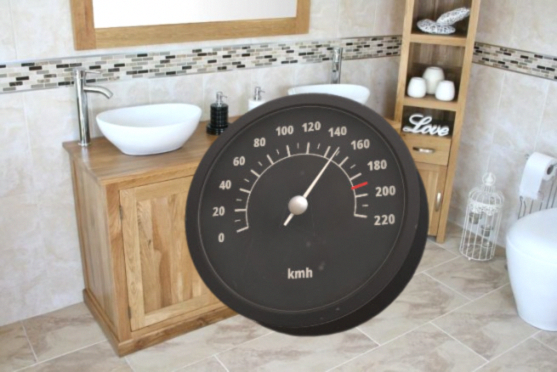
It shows km/h 150
